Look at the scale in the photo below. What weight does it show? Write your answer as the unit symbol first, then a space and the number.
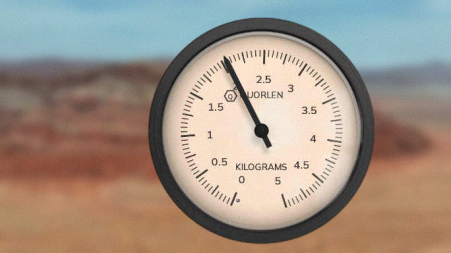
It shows kg 2.05
